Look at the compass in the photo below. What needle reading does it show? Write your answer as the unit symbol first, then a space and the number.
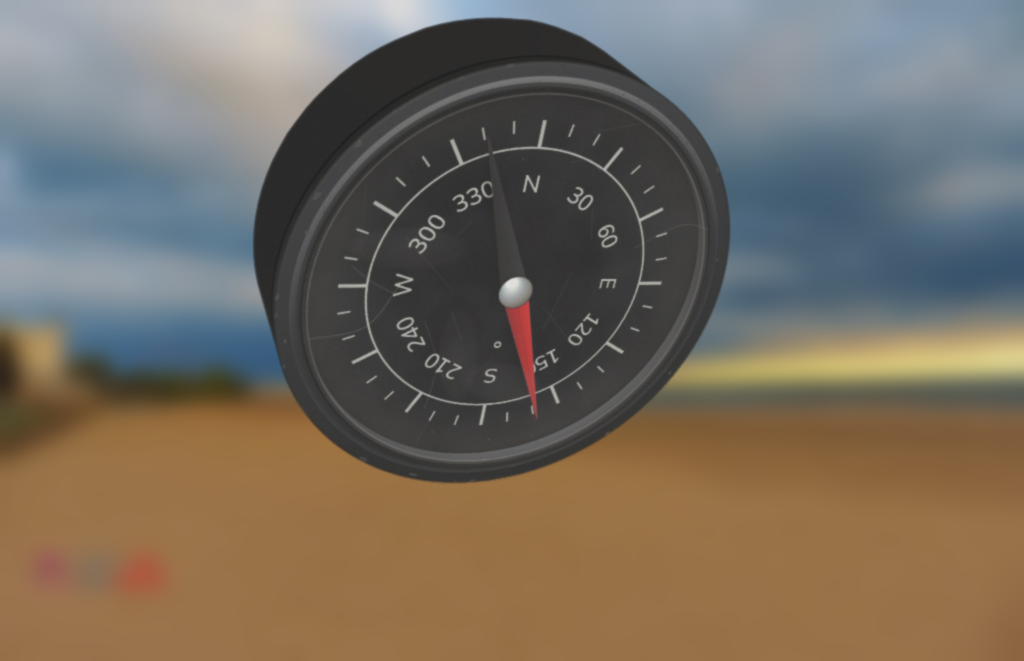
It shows ° 160
